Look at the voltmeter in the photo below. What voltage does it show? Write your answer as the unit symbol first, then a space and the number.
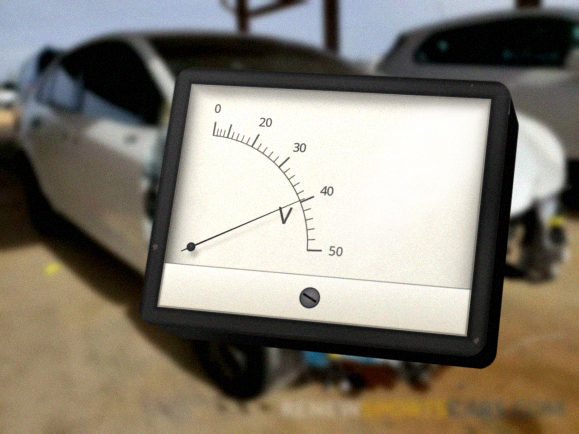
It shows V 40
